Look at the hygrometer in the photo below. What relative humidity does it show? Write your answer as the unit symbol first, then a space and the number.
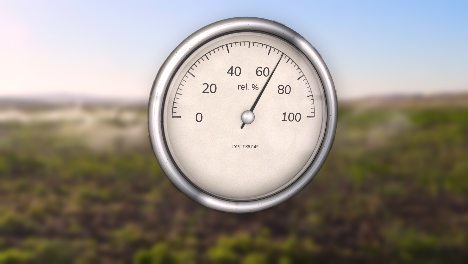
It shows % 66
